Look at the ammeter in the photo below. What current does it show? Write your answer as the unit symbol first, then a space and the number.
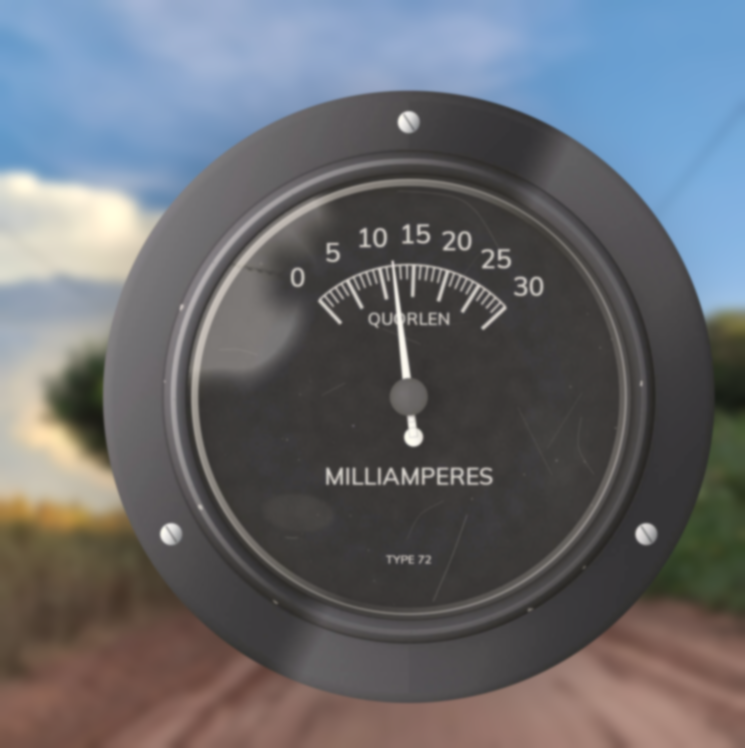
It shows mA 12
